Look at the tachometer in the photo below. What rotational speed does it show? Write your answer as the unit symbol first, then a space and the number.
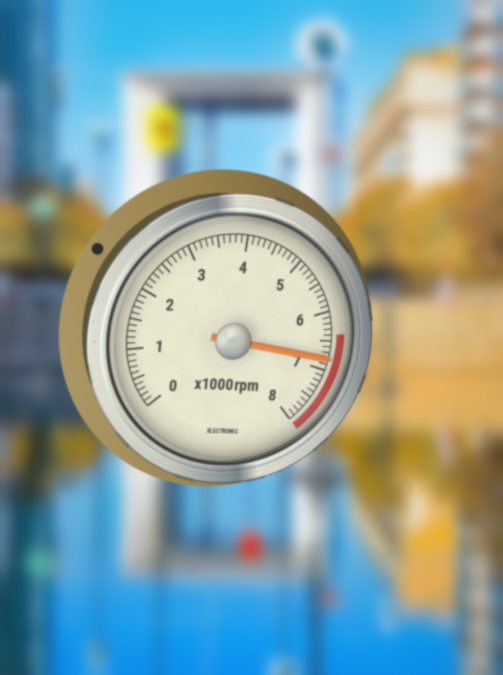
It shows rpm 6800
